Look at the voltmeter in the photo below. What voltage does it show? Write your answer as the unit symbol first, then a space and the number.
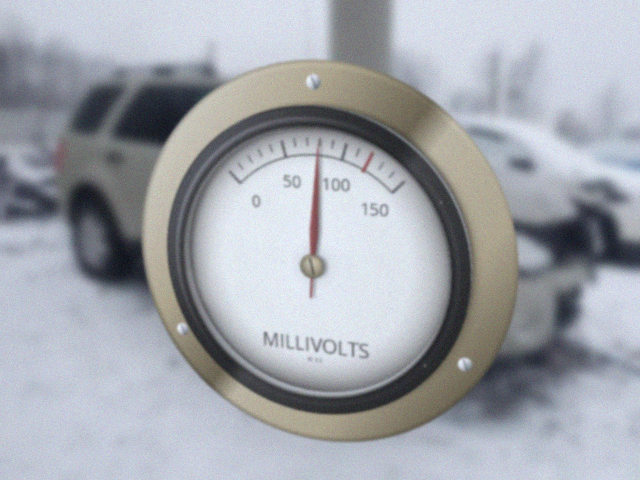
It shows mV 80
